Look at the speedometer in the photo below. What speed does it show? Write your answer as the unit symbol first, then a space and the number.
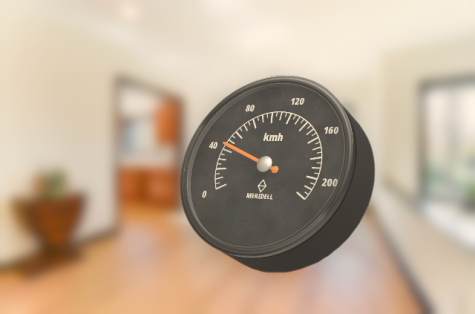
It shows km/h 45
